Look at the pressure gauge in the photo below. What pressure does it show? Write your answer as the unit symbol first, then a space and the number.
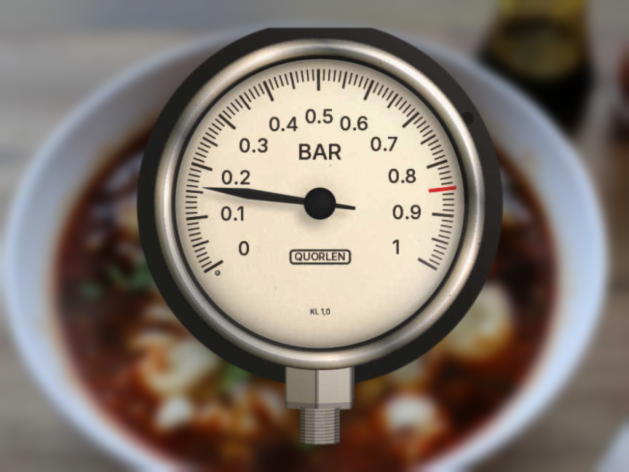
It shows bar 0.16
